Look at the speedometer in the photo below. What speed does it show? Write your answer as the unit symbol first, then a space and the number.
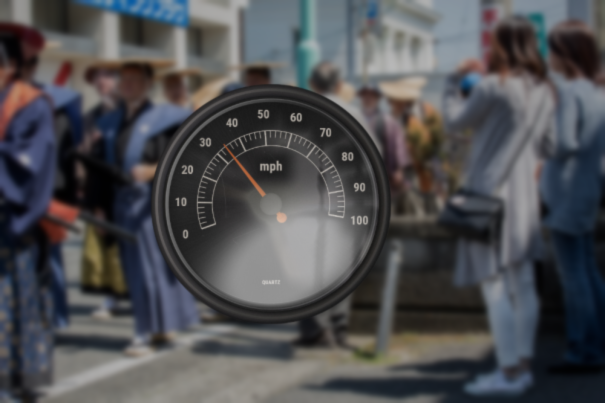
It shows mph 34
